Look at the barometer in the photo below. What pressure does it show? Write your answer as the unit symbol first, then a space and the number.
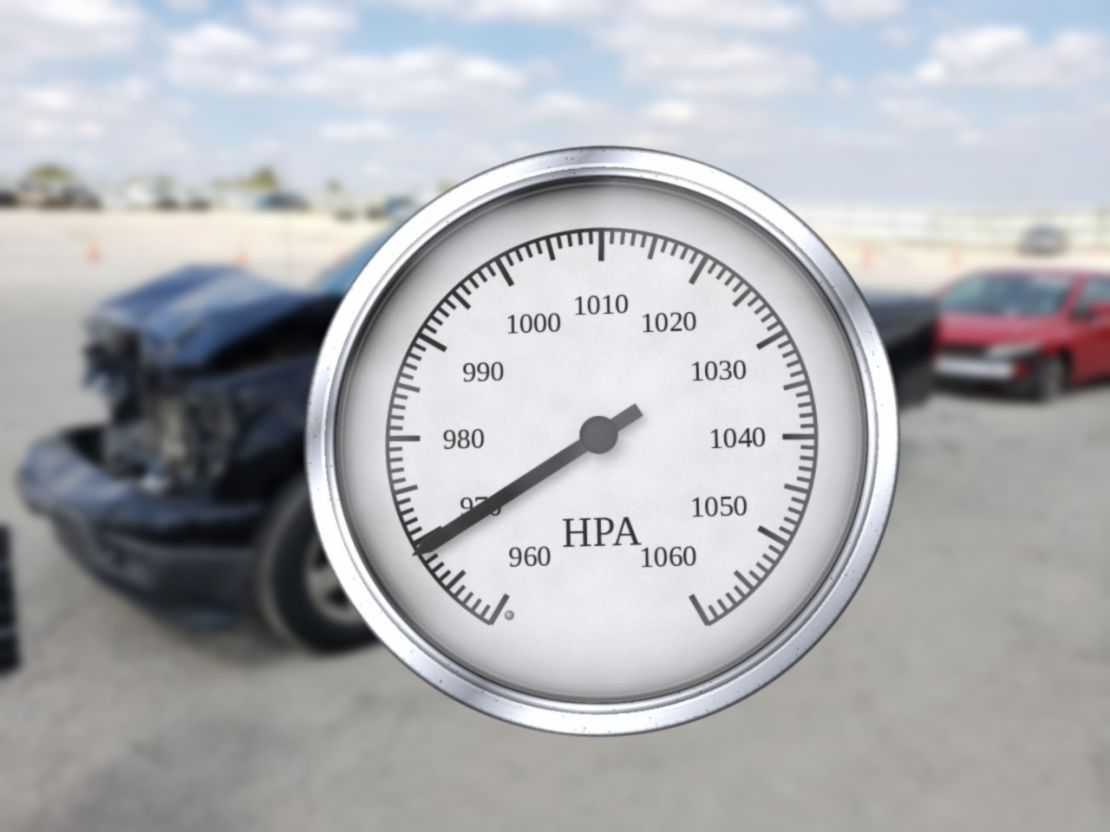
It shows hPa 969
